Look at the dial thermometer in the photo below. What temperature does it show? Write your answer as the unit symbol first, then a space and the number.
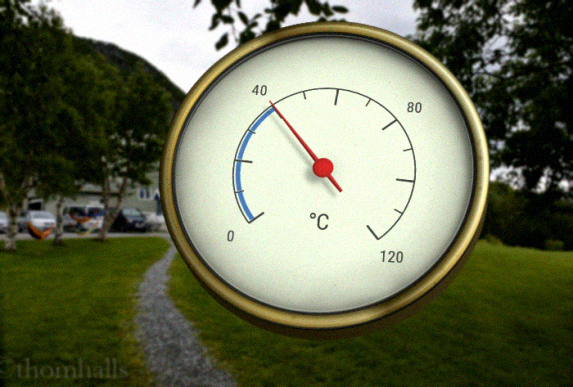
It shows °C 40
